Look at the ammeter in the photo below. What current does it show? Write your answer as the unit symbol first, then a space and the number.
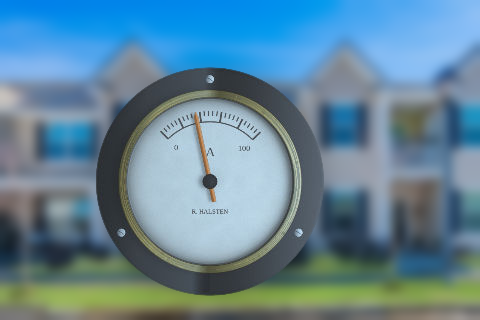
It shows A 36
